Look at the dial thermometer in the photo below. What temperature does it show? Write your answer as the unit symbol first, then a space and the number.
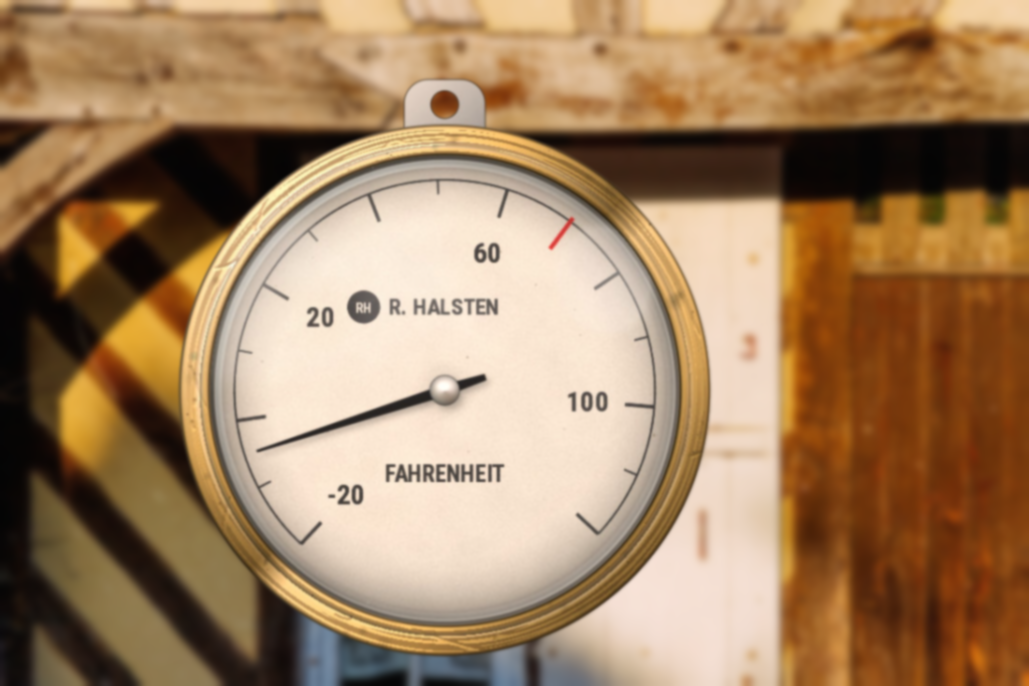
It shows °F -5
